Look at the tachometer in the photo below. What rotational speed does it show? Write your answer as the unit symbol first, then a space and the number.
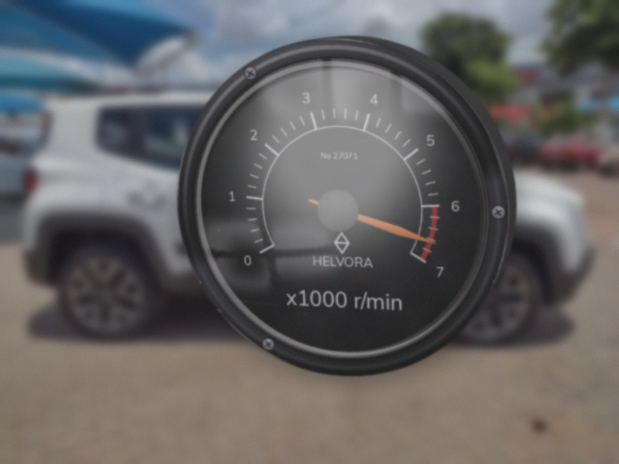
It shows rpm 6600
